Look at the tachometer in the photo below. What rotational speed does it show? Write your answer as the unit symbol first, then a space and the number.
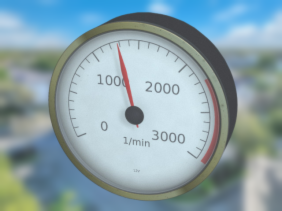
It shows rpm 1300
